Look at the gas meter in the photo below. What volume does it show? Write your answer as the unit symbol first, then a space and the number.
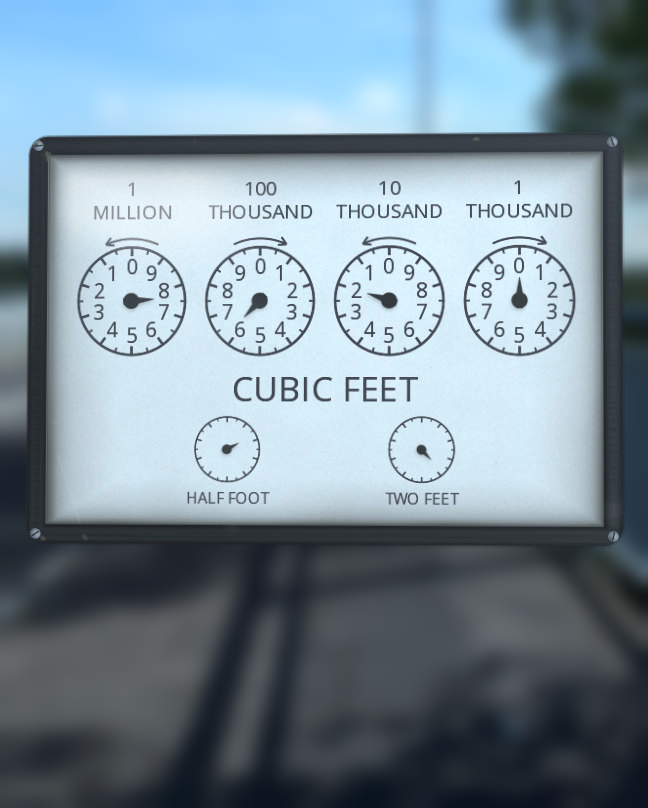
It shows ft³ 762000
